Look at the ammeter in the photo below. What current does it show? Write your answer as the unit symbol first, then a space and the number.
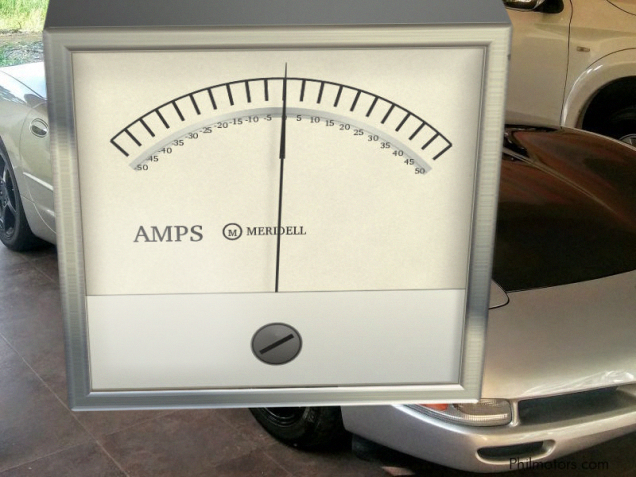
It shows A 0
